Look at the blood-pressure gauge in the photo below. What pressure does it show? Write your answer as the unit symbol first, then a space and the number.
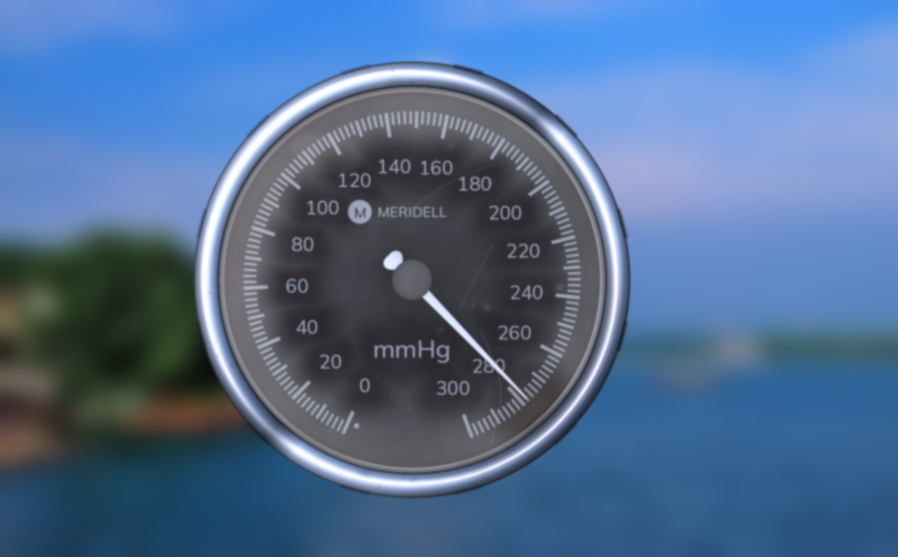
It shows mmHg 278
